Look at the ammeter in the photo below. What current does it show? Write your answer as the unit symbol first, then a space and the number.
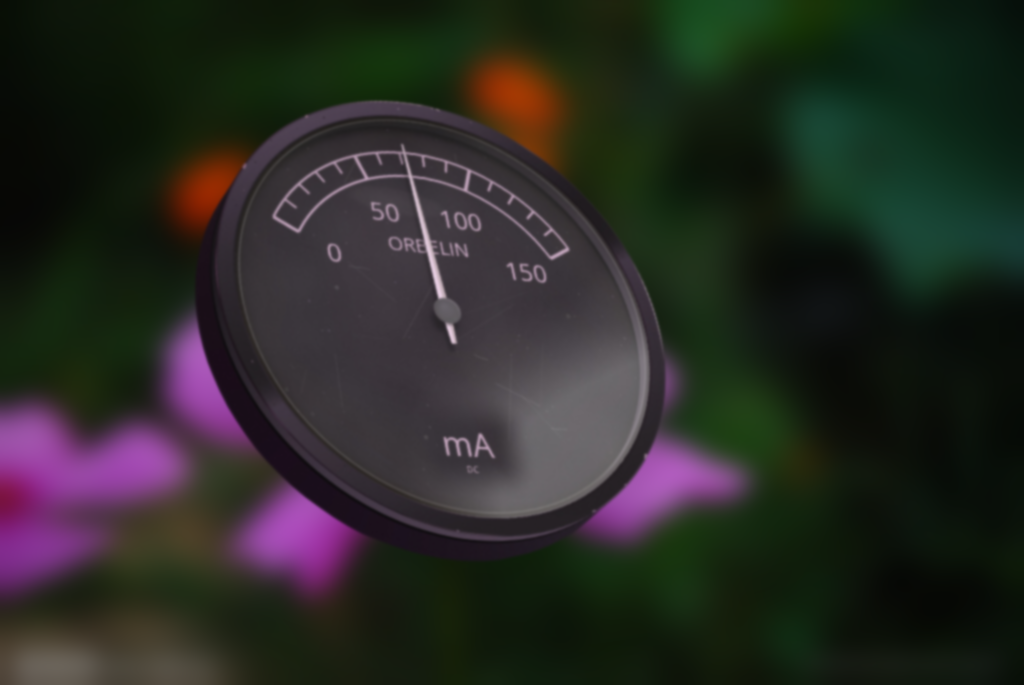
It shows mA 70
